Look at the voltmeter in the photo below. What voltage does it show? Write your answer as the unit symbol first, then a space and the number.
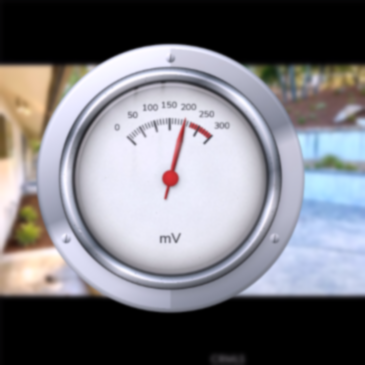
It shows mV 200
